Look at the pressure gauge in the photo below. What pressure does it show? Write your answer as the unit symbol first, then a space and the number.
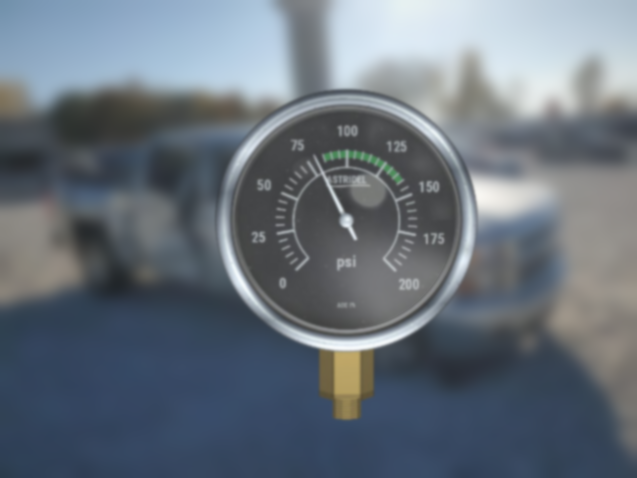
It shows psi 80
